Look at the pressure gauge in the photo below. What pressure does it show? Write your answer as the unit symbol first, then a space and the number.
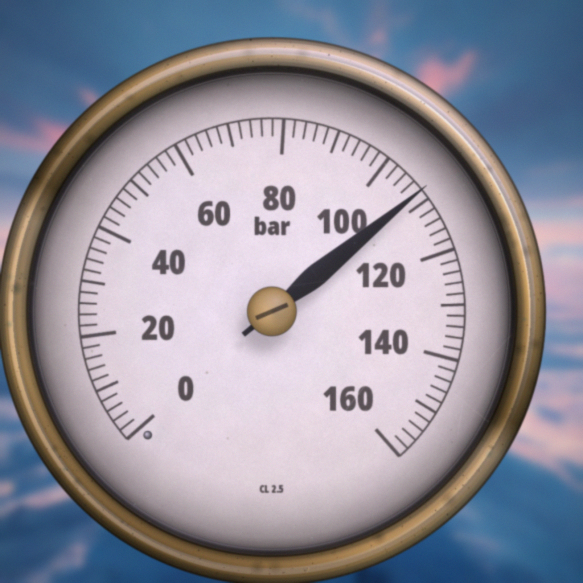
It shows bar 108
